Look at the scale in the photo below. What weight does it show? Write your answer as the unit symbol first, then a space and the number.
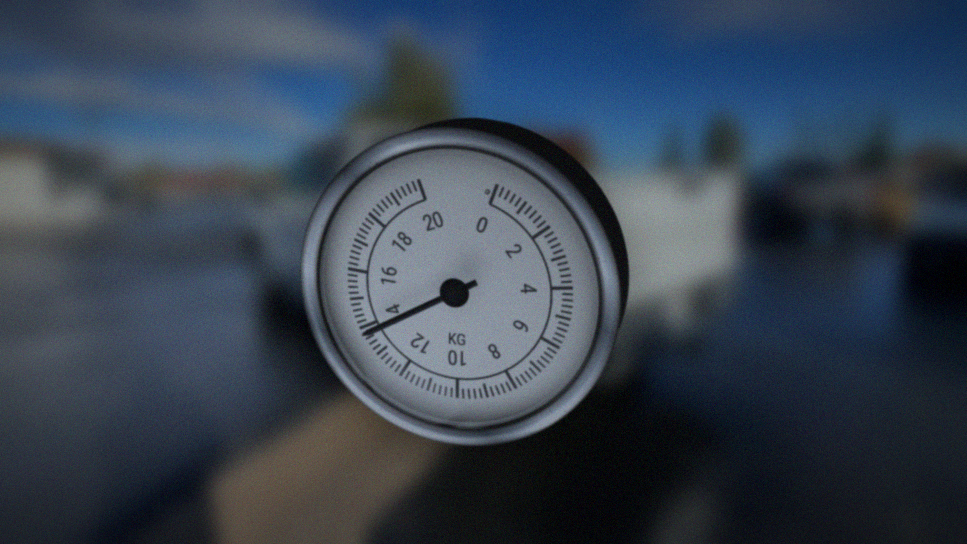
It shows kg 13.8
